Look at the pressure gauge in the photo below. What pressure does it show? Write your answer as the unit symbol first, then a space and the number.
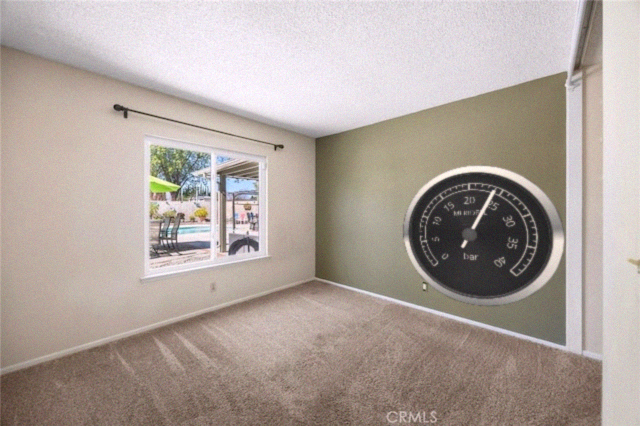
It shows bar 24
